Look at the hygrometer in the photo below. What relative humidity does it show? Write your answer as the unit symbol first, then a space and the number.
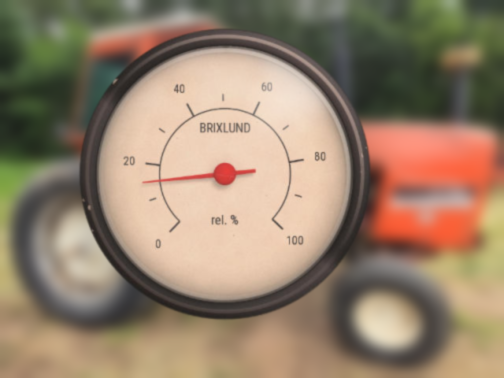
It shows % 15
